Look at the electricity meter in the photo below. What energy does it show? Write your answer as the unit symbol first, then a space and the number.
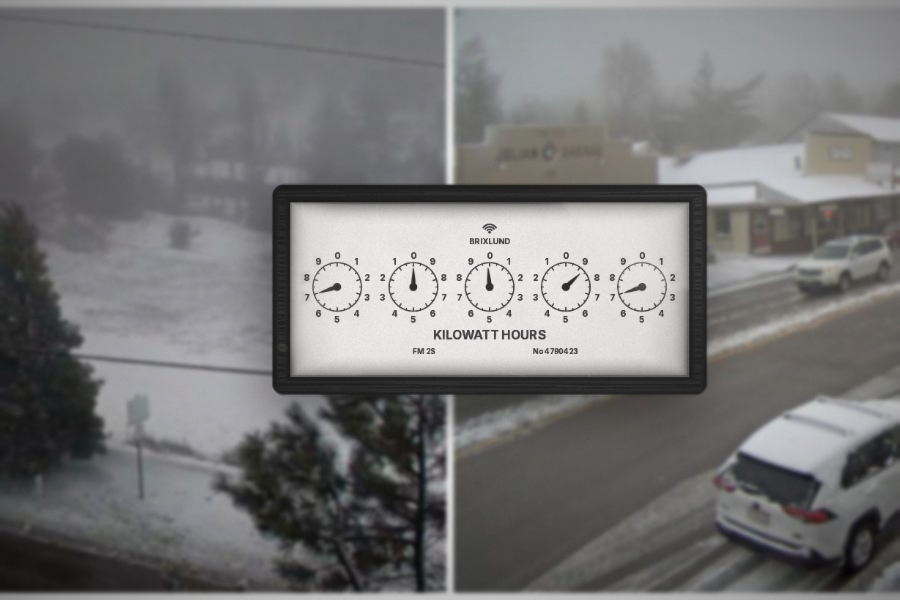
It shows kWh 69987
